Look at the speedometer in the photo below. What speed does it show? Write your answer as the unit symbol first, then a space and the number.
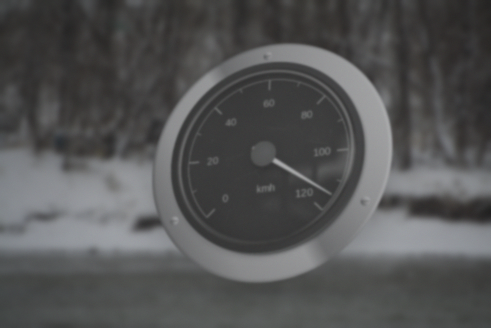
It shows km/h 115
